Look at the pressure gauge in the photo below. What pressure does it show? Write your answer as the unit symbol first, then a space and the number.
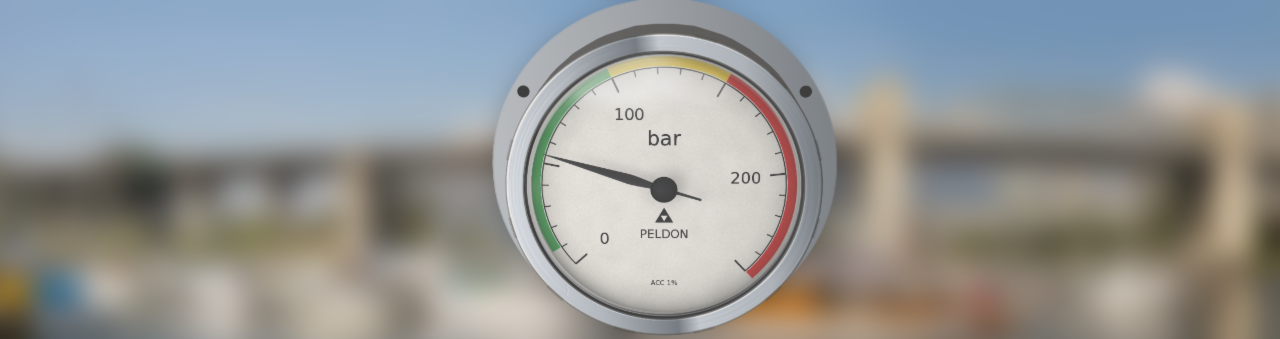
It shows bar 55
